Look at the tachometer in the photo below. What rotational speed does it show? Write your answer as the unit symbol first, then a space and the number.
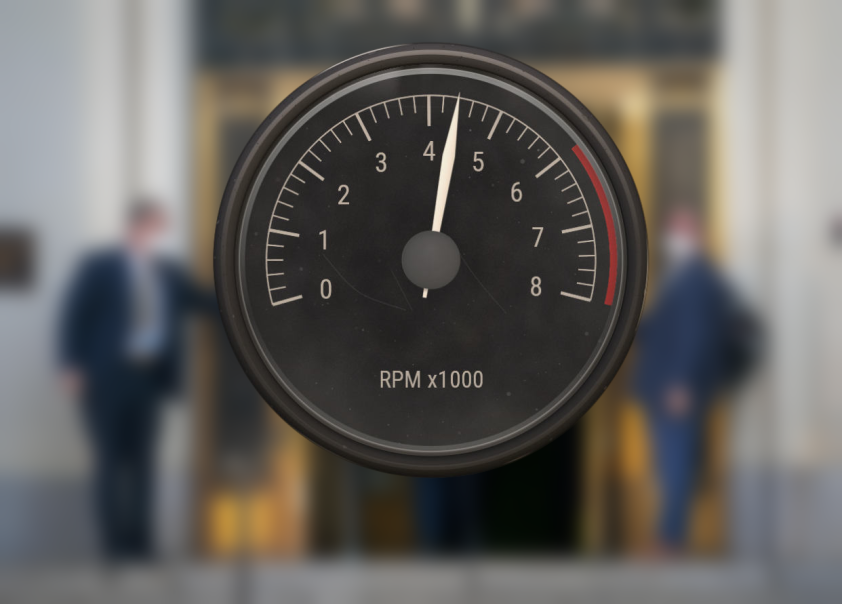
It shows rpm 4400
